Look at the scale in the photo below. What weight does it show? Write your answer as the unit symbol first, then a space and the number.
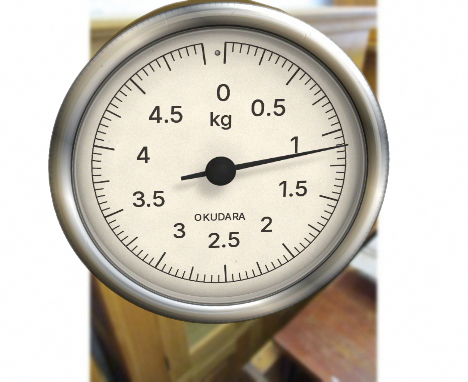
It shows kg 1.1
